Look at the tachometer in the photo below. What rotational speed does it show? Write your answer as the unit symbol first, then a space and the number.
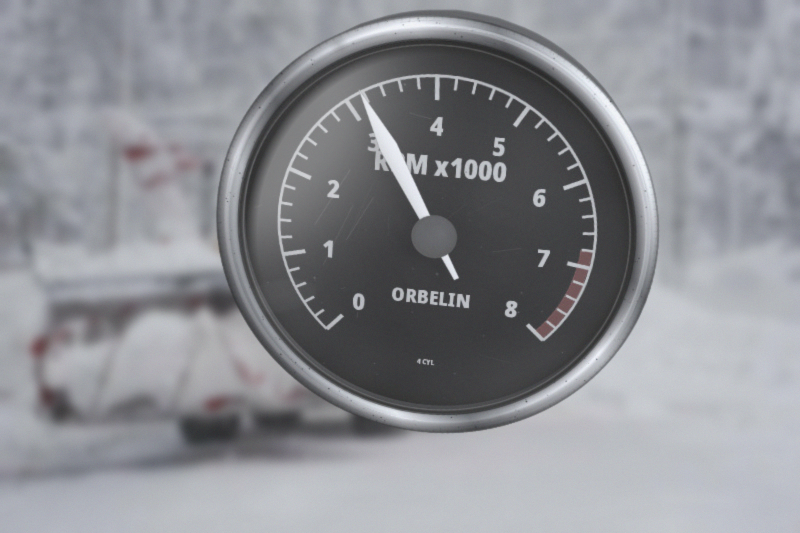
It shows rpm 3200
